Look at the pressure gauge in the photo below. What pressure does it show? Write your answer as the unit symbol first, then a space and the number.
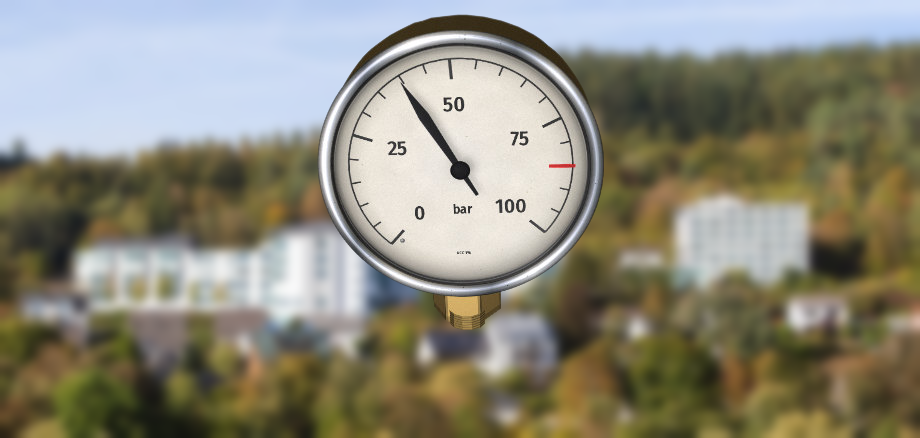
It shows bar 40
